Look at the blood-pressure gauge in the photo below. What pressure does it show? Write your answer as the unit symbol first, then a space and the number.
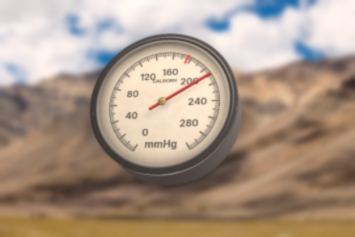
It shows mmHg 210
